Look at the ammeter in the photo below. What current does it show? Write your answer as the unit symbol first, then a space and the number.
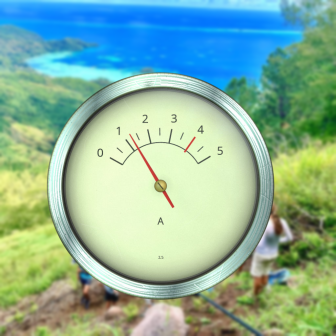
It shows A 1.25
